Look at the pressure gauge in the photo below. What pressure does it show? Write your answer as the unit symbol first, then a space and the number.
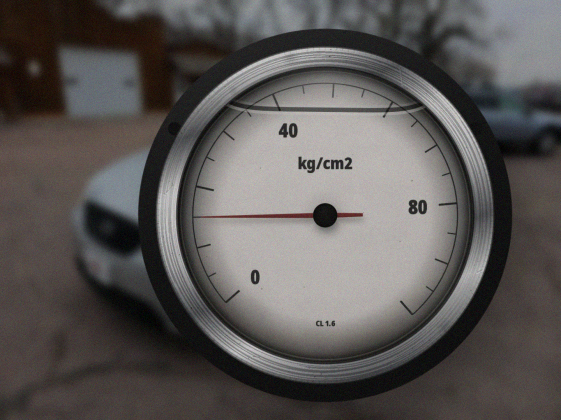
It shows kg/cm² 15
